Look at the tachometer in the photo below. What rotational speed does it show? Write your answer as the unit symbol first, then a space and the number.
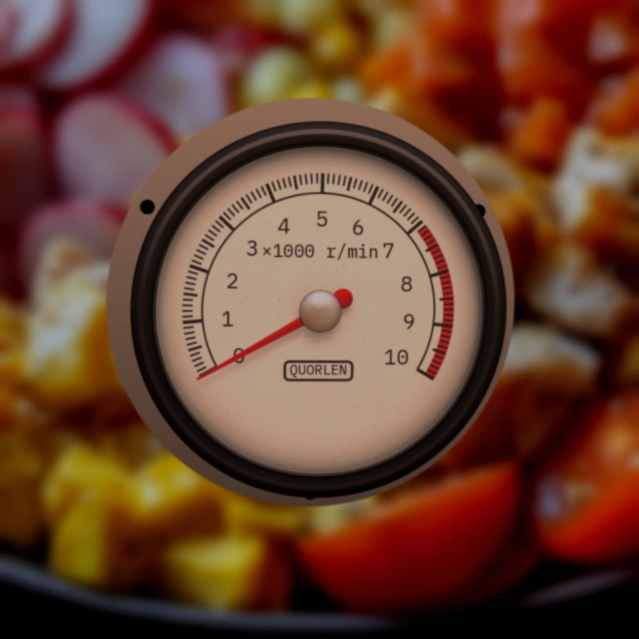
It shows rpm 0
